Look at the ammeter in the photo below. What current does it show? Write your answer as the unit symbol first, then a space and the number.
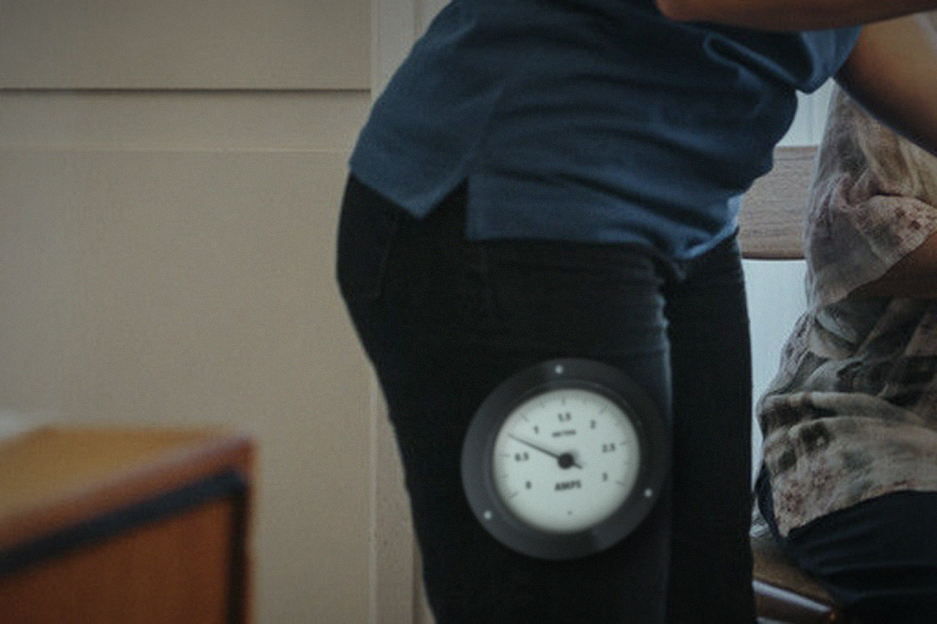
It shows A 0.75
